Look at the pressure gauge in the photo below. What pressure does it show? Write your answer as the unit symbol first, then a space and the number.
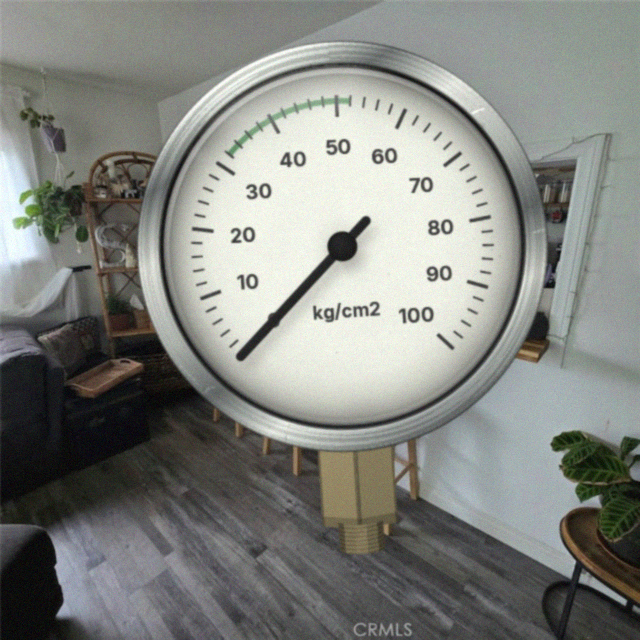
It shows kg/cm² 0
